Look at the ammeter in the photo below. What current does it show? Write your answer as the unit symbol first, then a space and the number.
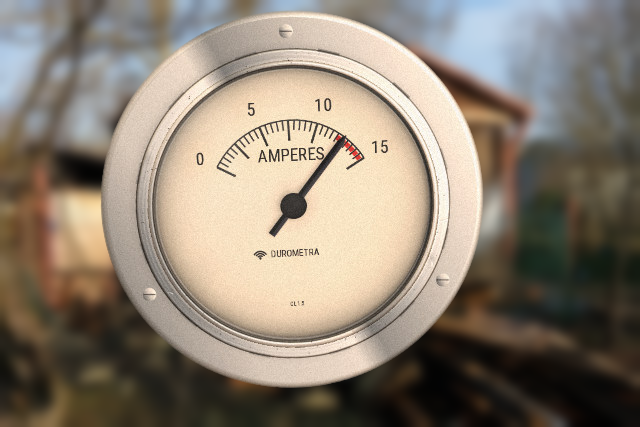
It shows A 12.5
